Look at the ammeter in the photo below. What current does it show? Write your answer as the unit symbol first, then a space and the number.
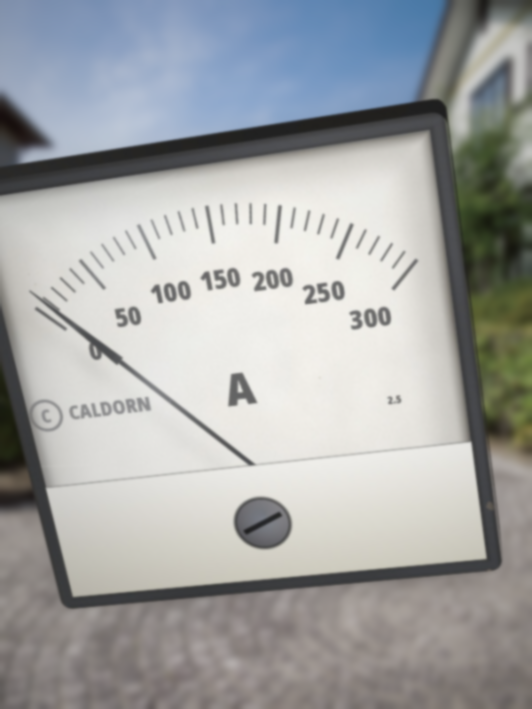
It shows A 10
